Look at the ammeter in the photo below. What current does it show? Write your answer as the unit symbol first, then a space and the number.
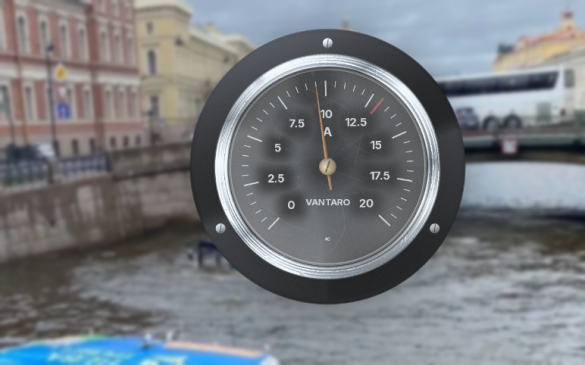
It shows A 9.5
